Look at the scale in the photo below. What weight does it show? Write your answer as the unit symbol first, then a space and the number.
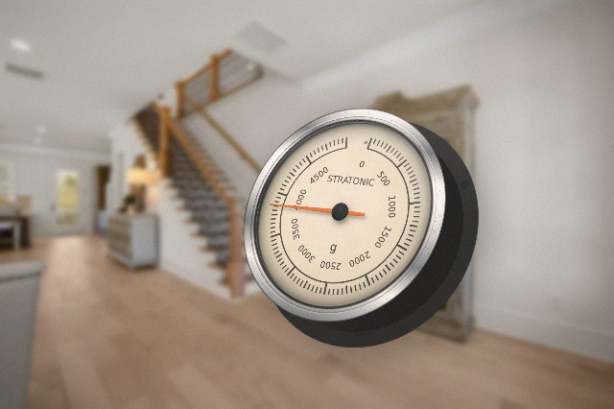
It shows g 3850
